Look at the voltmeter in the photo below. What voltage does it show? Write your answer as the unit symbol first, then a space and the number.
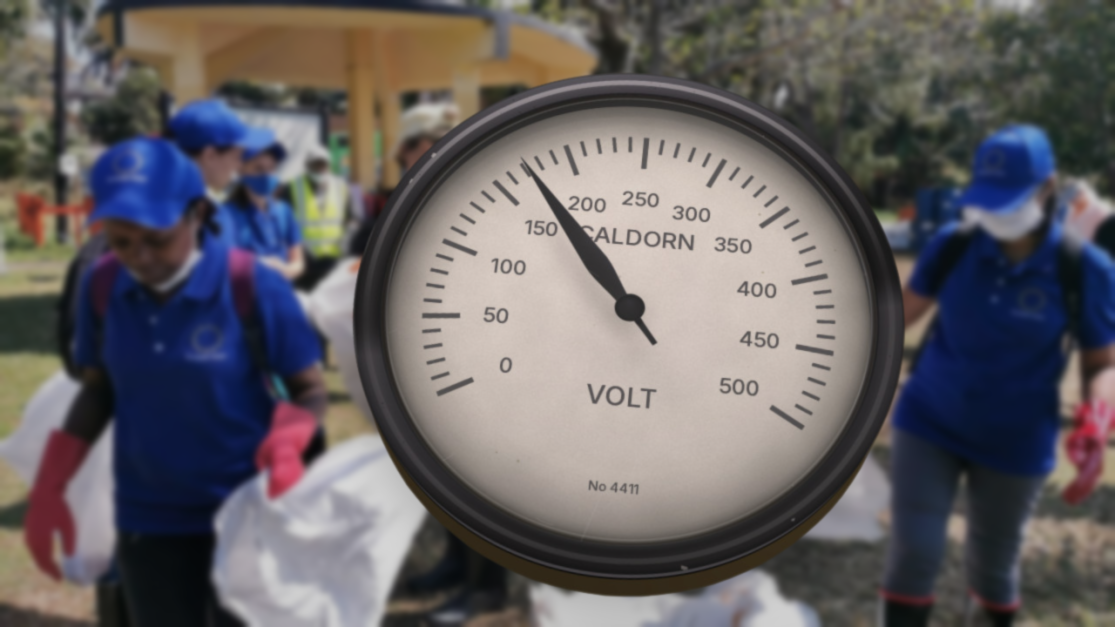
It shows V 170
